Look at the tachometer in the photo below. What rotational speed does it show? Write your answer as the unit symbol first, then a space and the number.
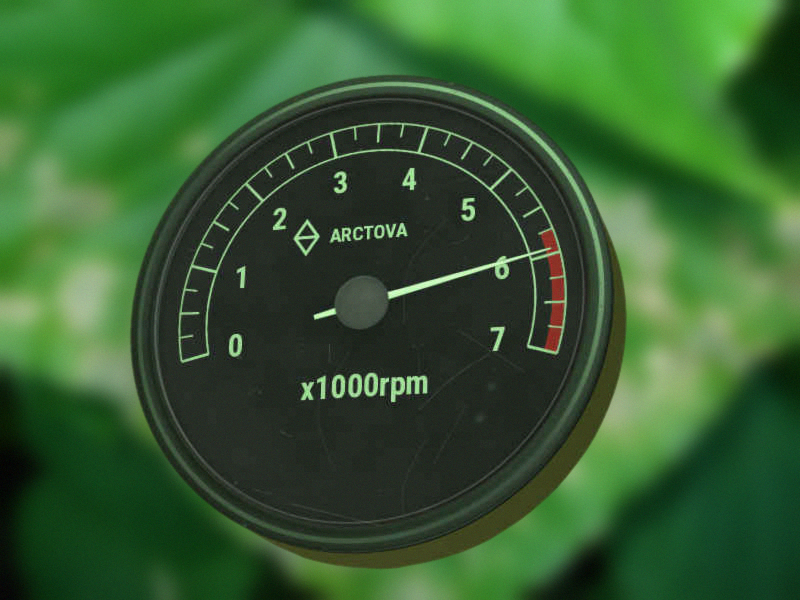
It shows rpm 6000
